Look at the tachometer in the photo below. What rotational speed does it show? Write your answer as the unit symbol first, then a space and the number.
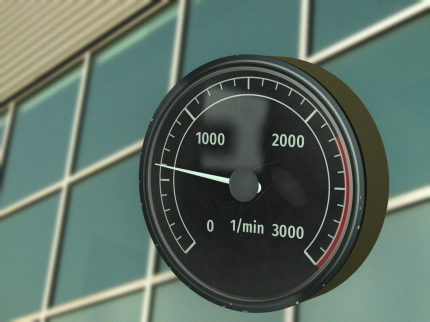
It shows rpm 600
